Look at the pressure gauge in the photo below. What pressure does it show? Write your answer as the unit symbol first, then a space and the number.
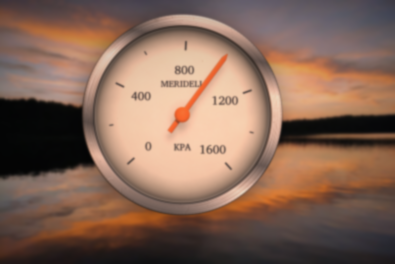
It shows kPa 1000
